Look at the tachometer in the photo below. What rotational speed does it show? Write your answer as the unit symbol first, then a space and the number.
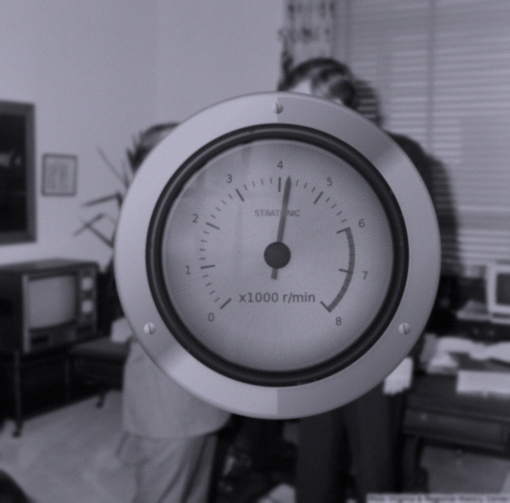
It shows rpm 4200
